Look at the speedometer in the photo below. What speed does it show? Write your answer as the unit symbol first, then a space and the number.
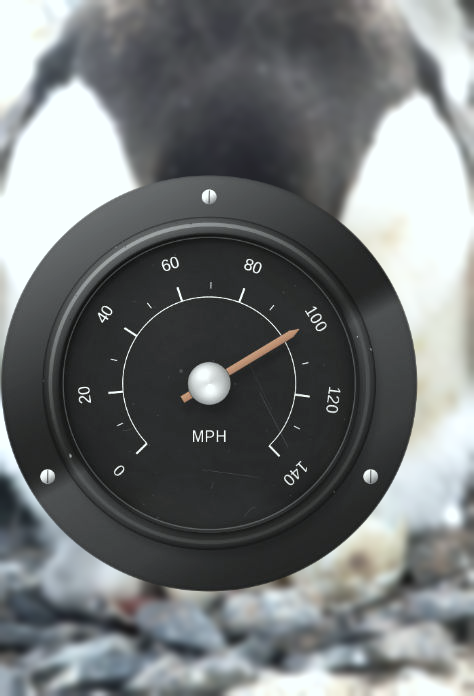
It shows mph 100
